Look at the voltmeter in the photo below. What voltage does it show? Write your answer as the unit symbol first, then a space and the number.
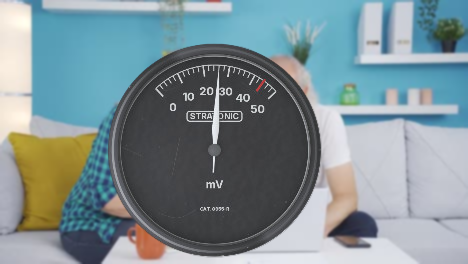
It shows mV 26
